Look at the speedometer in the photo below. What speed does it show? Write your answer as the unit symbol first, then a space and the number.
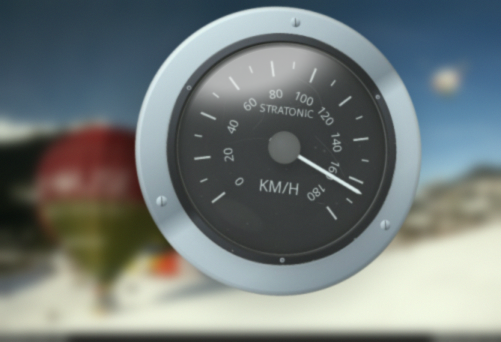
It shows km/h 165
